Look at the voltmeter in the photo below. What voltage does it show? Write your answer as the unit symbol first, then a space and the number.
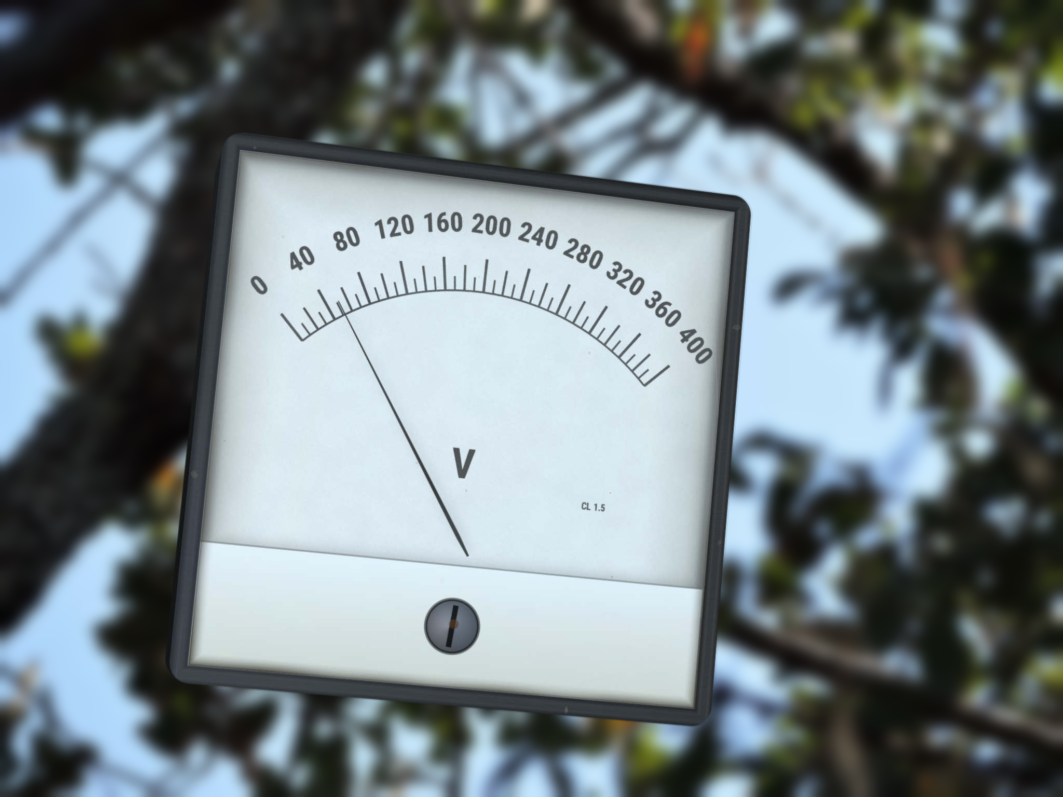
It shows V 50
